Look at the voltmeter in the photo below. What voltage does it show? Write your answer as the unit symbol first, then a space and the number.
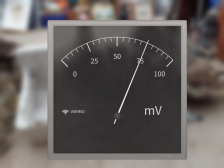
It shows mV 75
